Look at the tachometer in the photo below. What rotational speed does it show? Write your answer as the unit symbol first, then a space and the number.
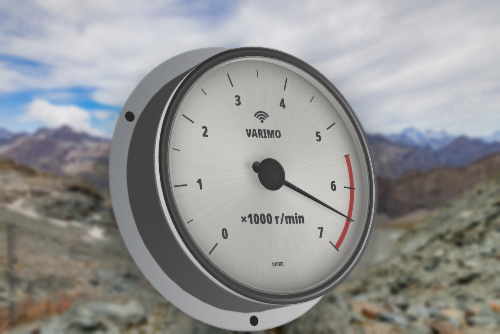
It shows rpm 6500
